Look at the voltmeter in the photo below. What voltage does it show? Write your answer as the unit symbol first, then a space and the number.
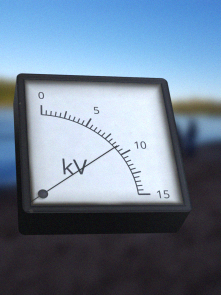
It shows kV 9
